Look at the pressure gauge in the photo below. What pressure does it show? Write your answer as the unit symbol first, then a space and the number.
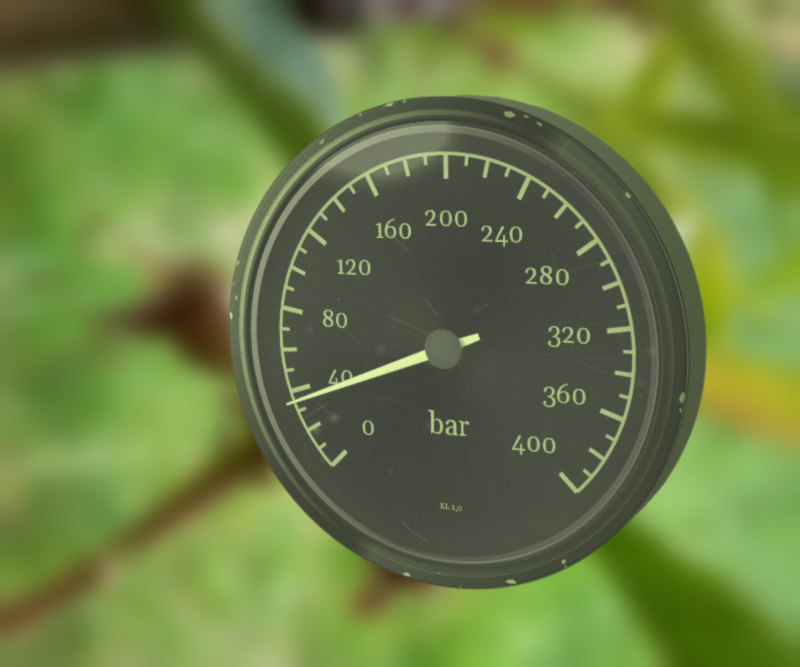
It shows bar 35
